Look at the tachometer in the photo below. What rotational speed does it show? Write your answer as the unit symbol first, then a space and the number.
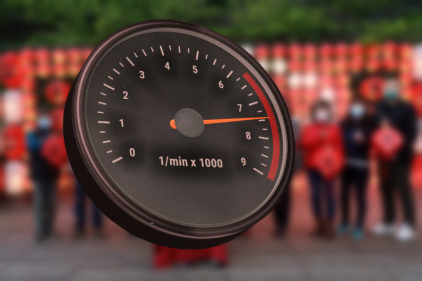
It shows rpm 7500
